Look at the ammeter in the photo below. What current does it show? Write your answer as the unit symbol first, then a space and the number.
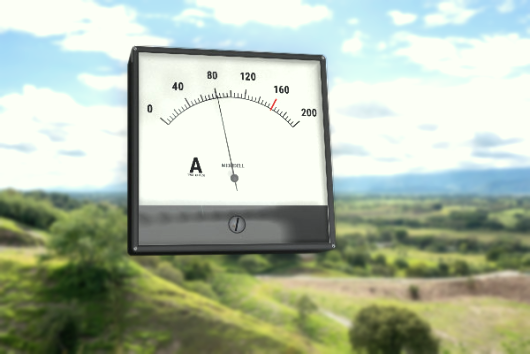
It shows A 80
